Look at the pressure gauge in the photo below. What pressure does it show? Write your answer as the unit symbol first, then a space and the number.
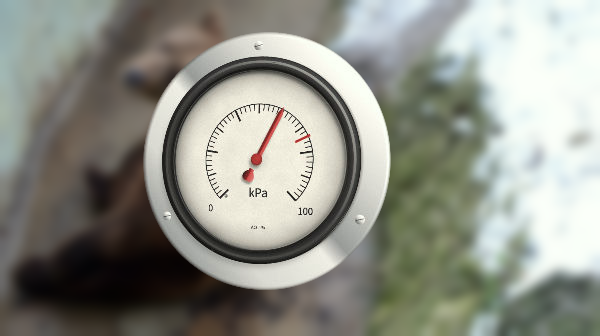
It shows kPa 60
